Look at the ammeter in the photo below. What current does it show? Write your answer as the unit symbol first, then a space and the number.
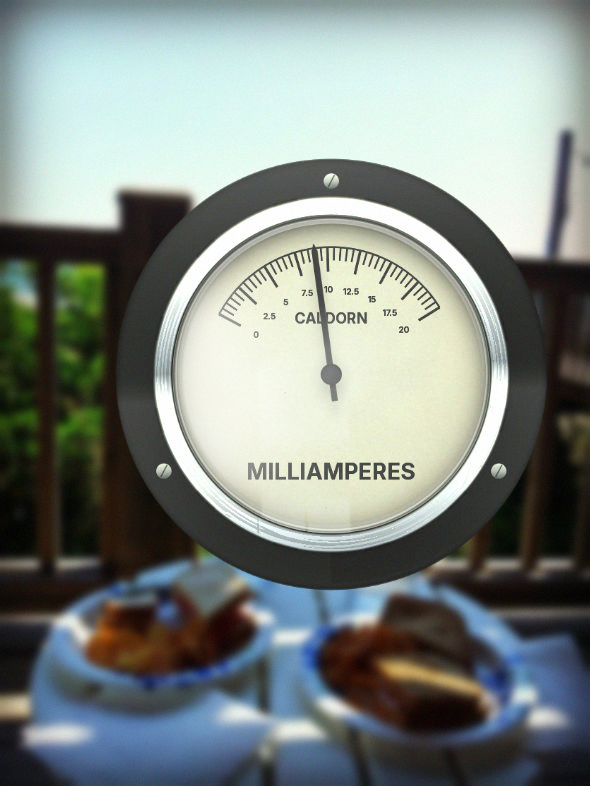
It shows mA 9
